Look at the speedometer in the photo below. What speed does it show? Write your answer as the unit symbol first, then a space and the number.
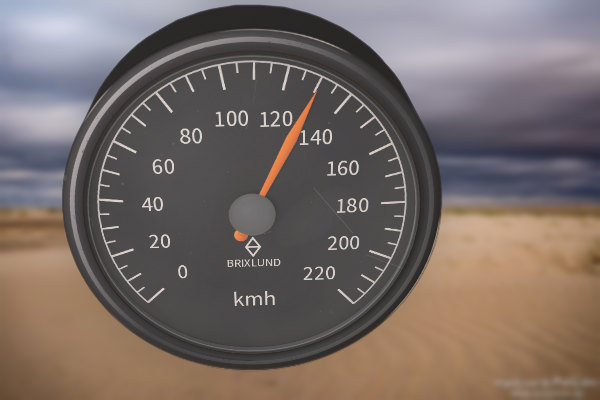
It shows km/h 130
